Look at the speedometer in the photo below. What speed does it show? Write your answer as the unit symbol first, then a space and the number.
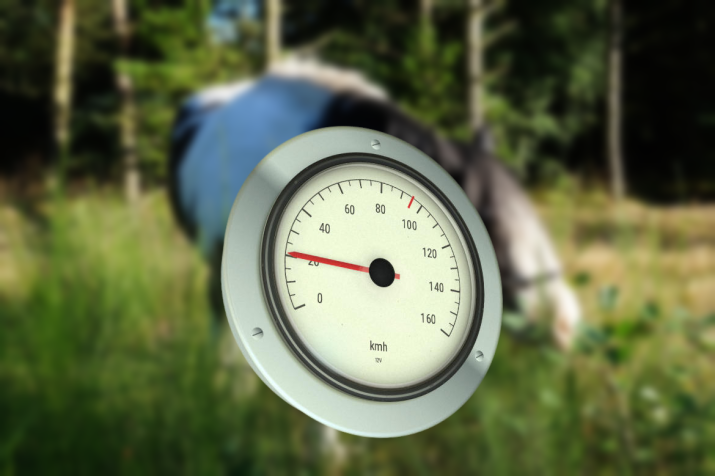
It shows km/h 20
